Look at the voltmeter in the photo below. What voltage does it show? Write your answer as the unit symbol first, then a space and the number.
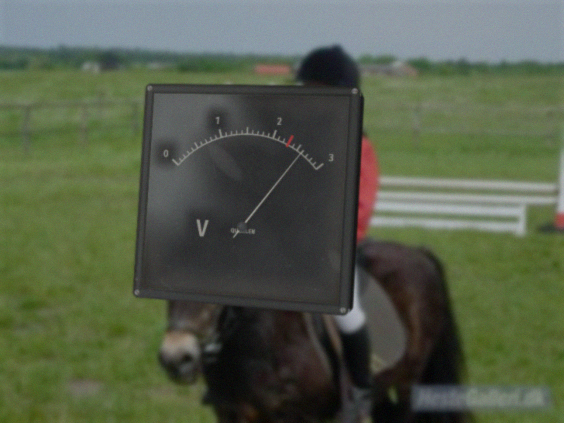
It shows V 2.6
